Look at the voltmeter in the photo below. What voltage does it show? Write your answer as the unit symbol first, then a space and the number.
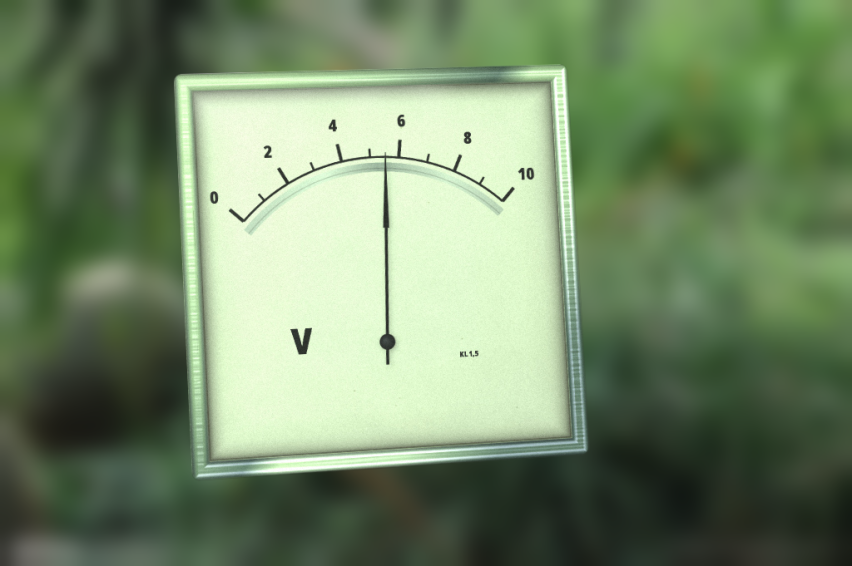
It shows V 5.5
